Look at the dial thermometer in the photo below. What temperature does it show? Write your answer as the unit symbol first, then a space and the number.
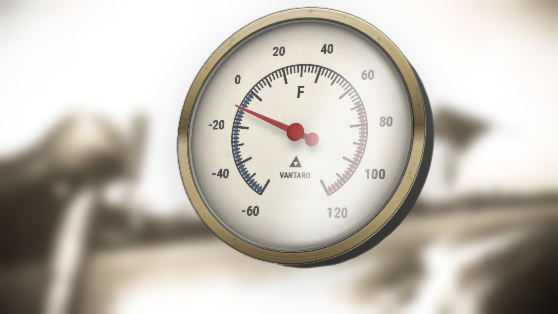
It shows °F -10
